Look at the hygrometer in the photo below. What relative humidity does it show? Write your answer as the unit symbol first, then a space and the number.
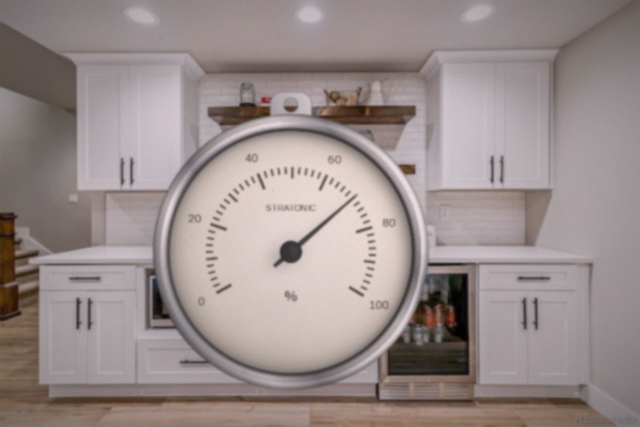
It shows % 70
